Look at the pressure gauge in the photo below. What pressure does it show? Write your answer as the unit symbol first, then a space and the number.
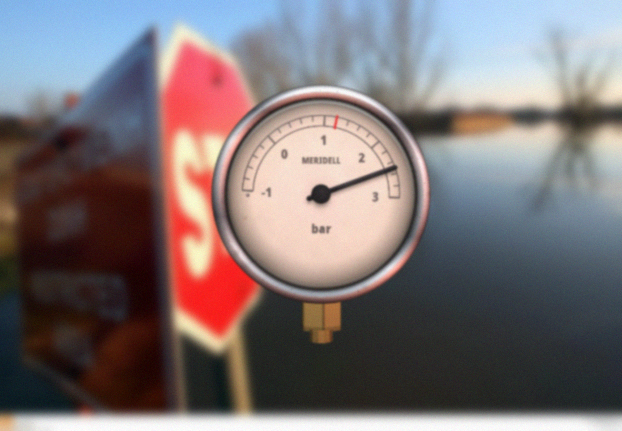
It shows bar 2.5
